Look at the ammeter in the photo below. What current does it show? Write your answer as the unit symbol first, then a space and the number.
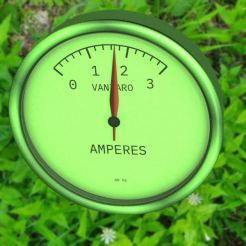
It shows A 1.7
